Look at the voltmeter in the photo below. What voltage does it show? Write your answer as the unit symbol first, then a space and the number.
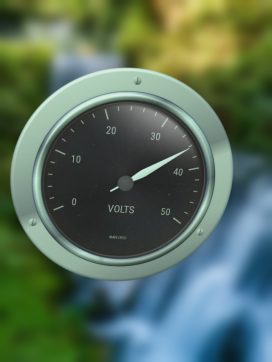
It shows V 36
